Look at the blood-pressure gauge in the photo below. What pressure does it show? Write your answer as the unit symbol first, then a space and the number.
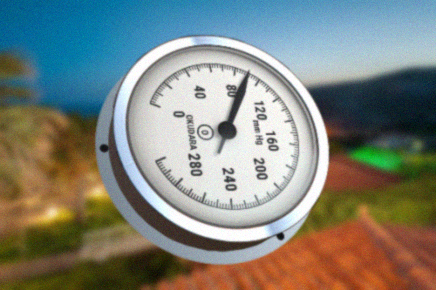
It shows mmHg 90
